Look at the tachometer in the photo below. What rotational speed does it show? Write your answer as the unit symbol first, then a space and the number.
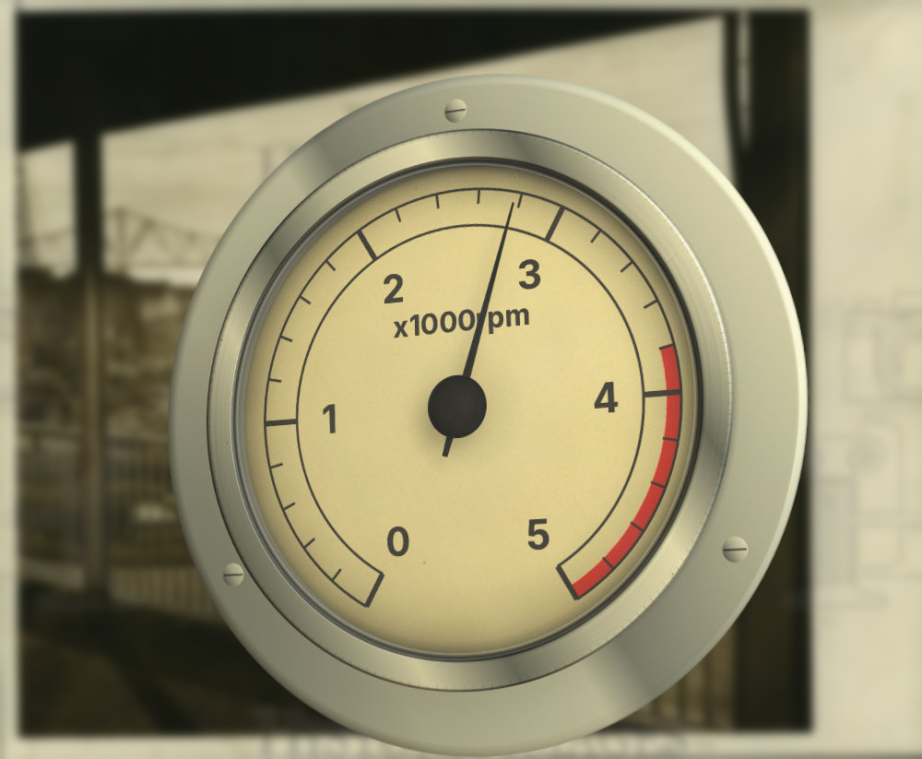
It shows rpm 2800
